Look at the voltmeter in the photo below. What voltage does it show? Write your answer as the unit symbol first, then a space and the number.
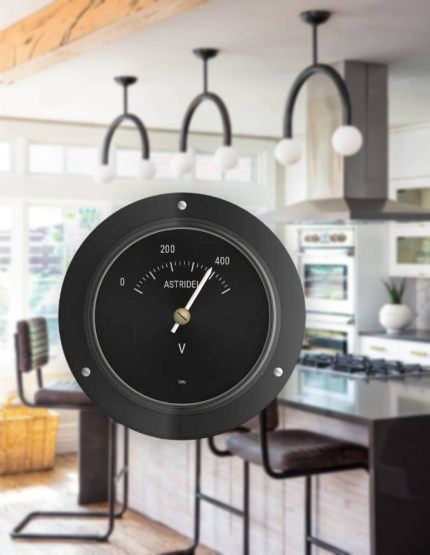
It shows V 380
